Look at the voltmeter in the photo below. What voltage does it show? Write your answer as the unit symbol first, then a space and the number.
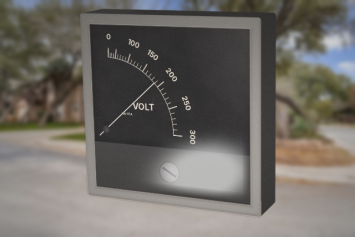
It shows V 190
